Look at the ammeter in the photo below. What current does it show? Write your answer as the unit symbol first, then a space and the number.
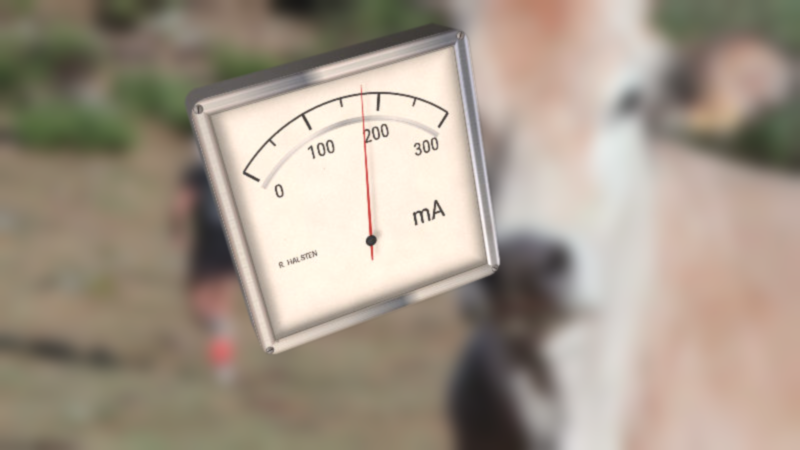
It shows mA 175
